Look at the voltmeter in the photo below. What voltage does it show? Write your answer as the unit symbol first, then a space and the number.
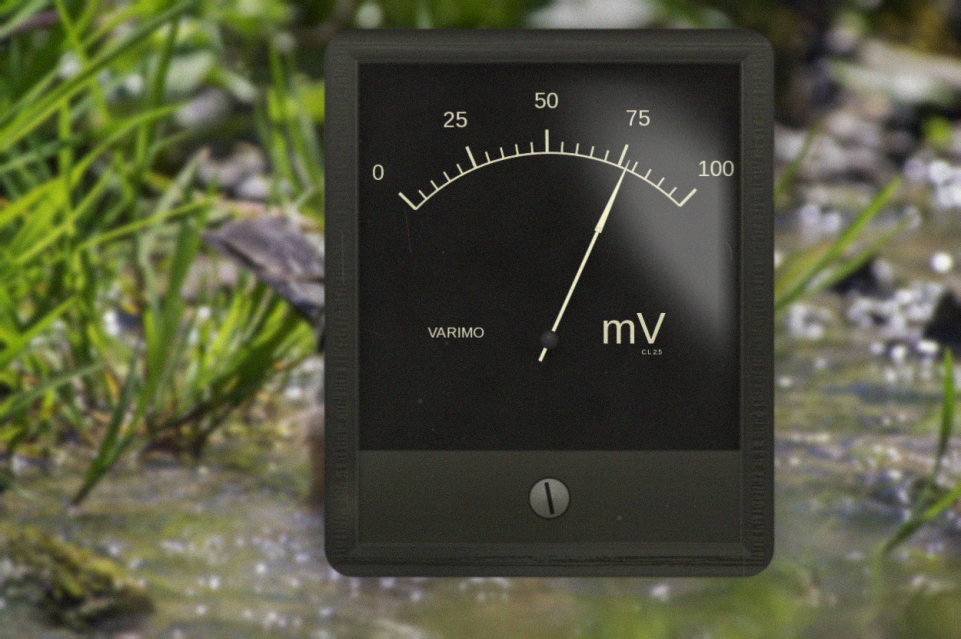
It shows mV 77.5
